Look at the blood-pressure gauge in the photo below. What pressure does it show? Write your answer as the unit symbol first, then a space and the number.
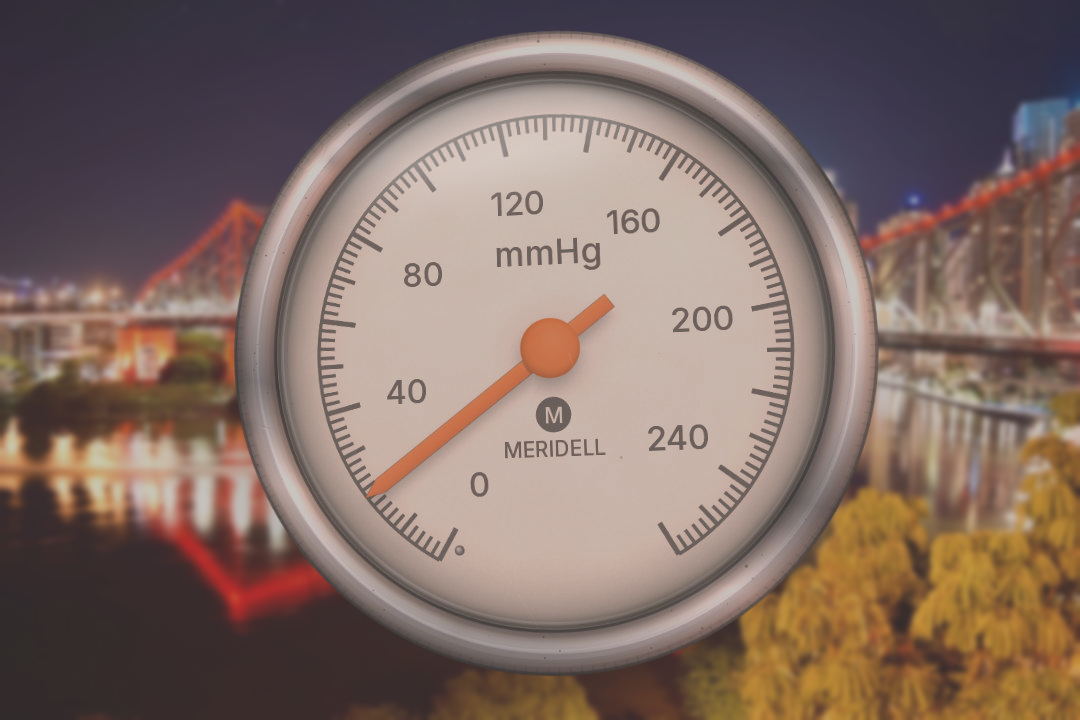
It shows mmHg 20
